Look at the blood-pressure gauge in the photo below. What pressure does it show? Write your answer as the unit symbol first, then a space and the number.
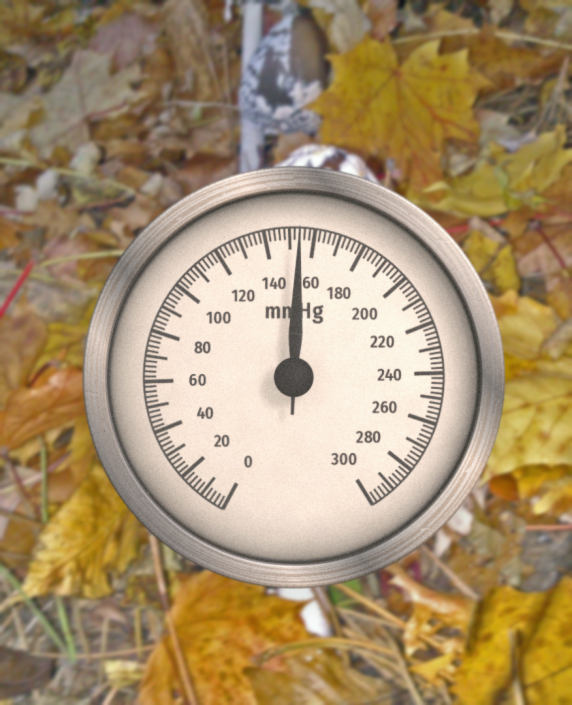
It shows mmHg 154
